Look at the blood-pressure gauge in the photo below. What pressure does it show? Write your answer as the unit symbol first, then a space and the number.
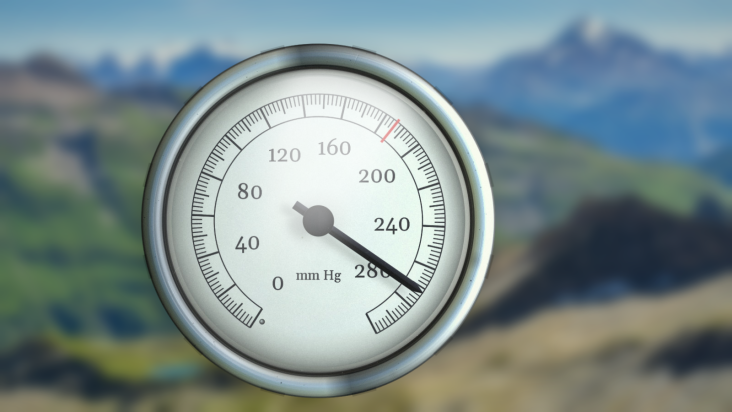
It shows mmHg 272
